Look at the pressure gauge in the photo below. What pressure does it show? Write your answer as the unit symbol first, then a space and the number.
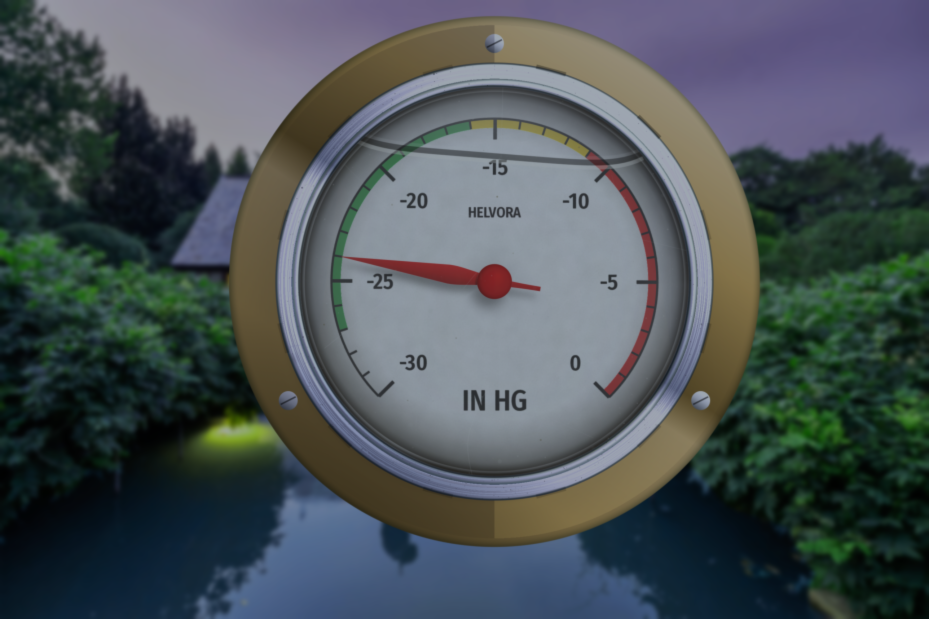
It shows inHg -24
